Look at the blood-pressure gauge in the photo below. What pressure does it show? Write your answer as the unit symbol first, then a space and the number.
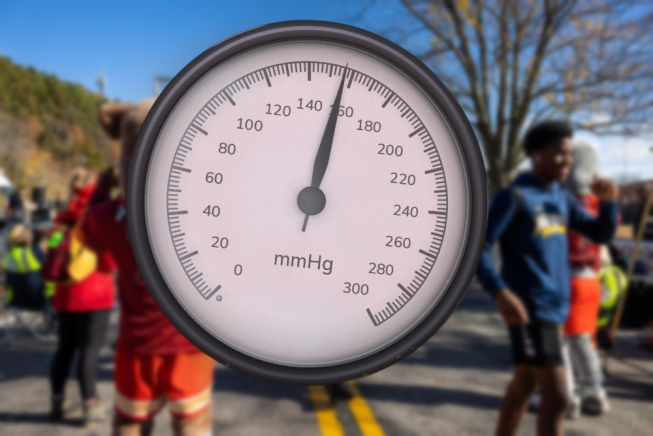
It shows mmHg 156
